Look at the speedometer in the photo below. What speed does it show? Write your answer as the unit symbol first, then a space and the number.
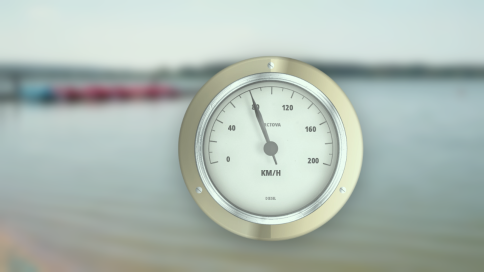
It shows km/h 80
